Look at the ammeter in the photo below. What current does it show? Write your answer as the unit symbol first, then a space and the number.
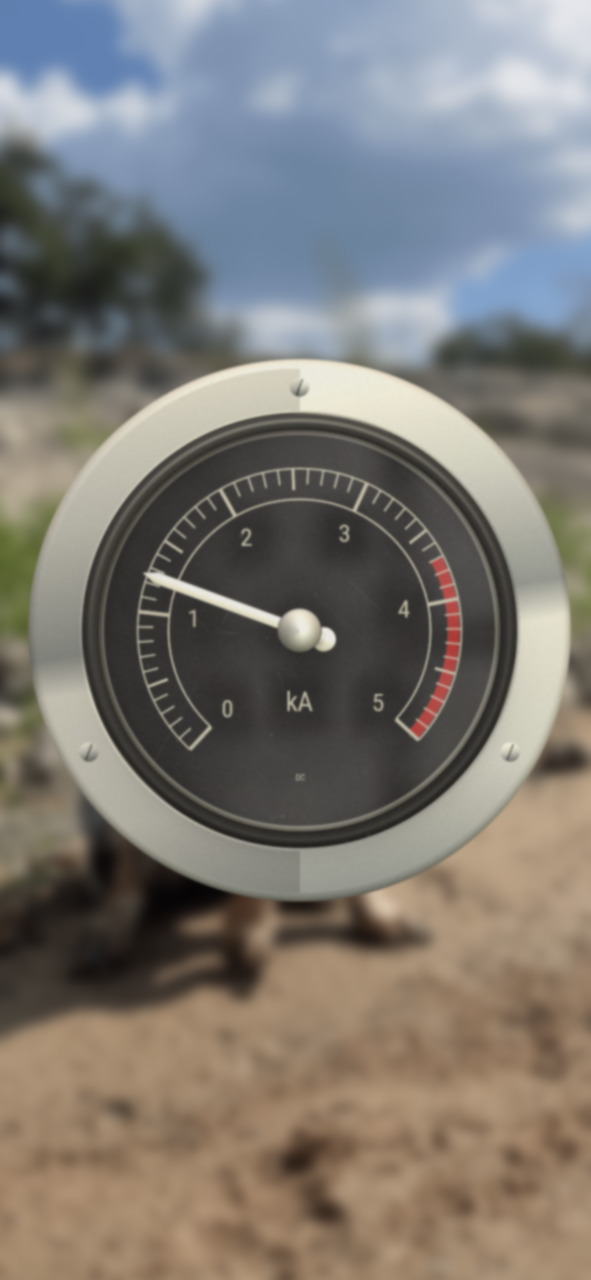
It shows kA 1.25
